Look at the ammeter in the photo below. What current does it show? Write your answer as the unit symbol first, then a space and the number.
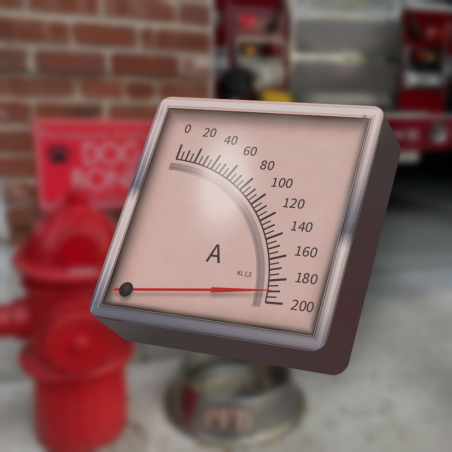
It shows A 190
